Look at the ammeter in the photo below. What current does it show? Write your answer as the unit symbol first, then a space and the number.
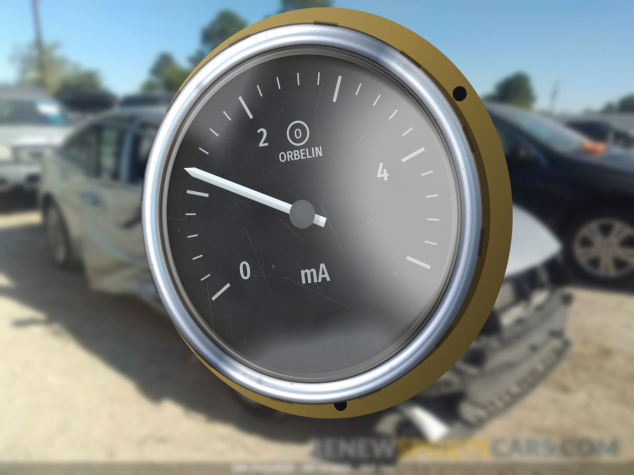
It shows mA 1.2
